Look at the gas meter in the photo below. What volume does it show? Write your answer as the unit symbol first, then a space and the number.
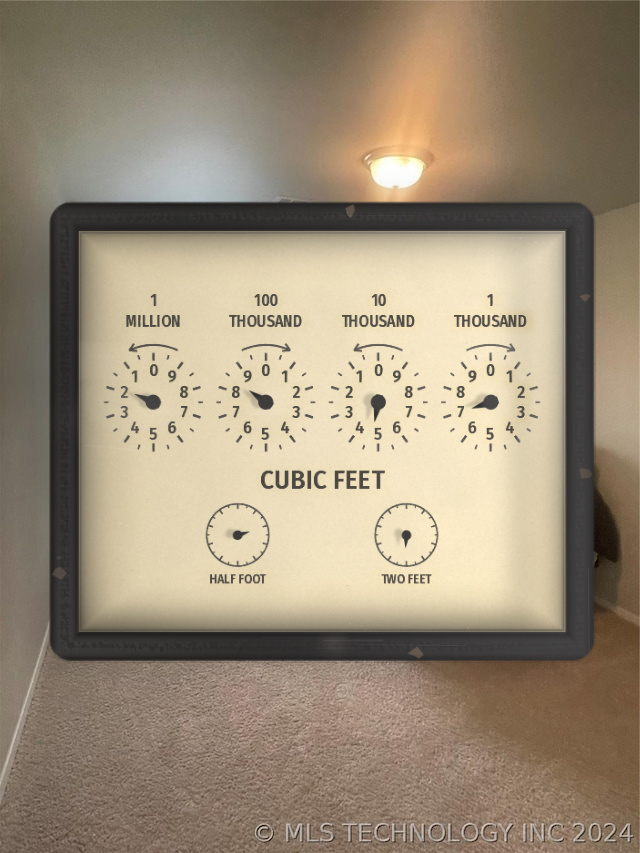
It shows ft³ 184700
